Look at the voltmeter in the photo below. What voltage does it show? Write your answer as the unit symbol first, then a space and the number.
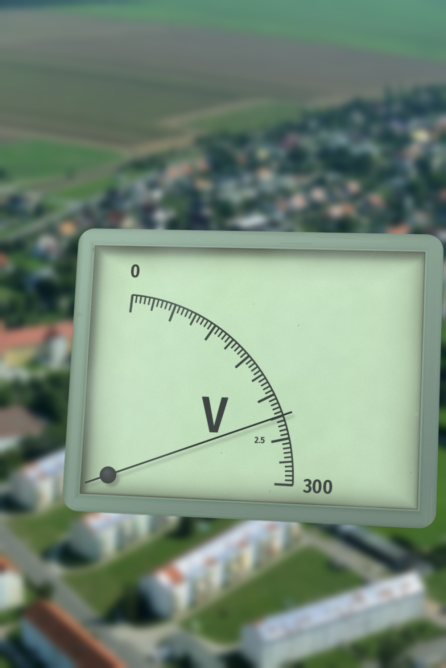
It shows V 225
